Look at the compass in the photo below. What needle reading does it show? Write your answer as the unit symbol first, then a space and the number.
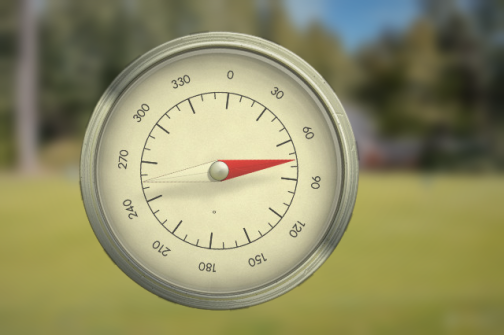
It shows ° 75
